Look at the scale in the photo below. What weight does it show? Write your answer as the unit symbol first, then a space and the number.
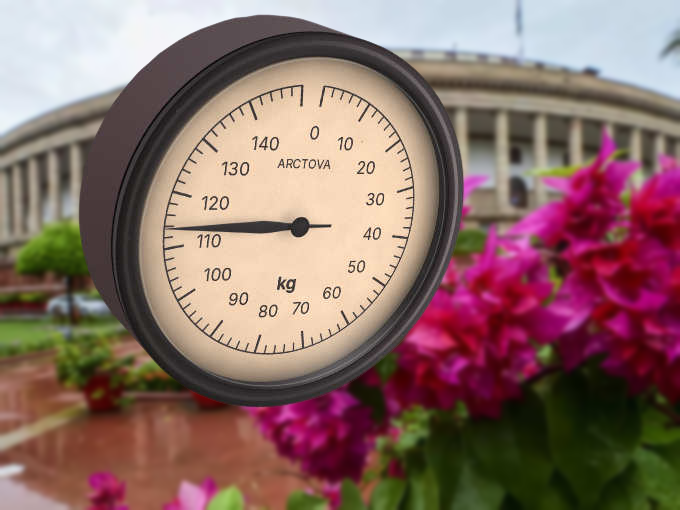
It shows kg 114
